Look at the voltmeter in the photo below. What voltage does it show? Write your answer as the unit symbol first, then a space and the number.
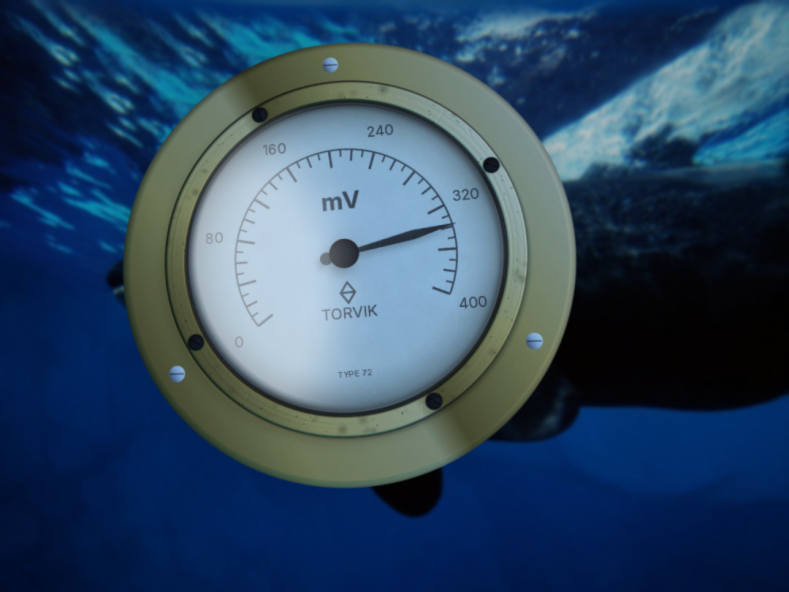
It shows mV 340
